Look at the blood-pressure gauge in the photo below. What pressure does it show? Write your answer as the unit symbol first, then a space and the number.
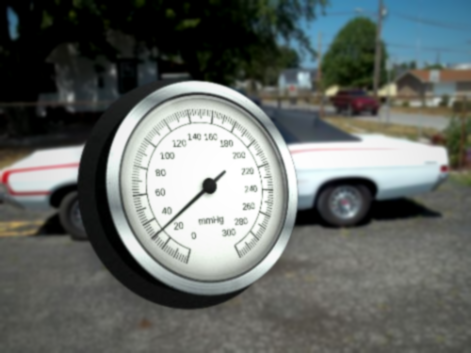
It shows mmHg 30
